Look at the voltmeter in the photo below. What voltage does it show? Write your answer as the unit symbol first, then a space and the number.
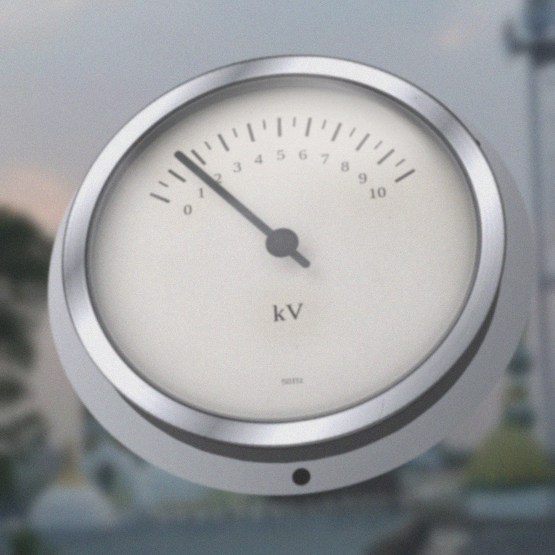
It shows kV 1.5
